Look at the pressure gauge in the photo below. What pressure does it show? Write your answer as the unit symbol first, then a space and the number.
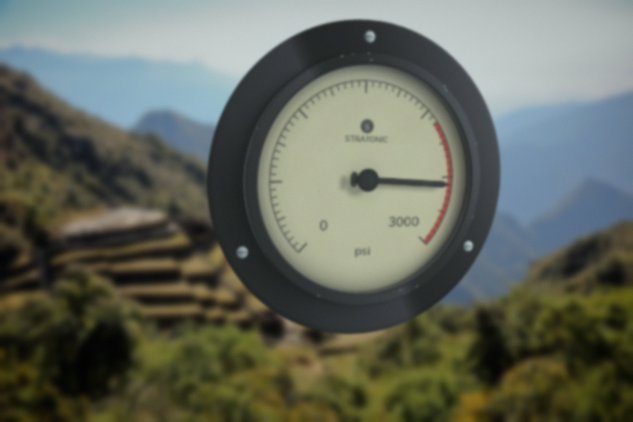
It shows psi 2550
